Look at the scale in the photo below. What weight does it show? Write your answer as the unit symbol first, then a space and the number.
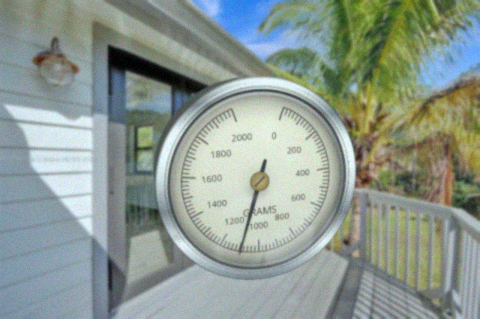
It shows g 1100
